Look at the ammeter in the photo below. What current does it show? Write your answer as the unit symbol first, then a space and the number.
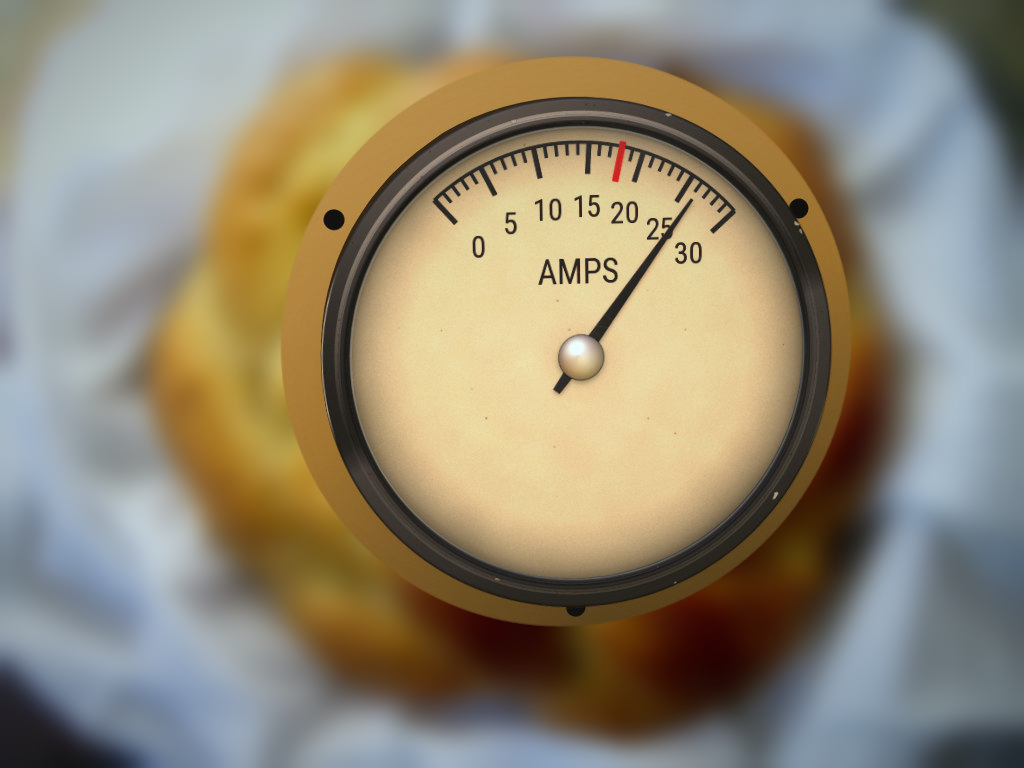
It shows A 26
